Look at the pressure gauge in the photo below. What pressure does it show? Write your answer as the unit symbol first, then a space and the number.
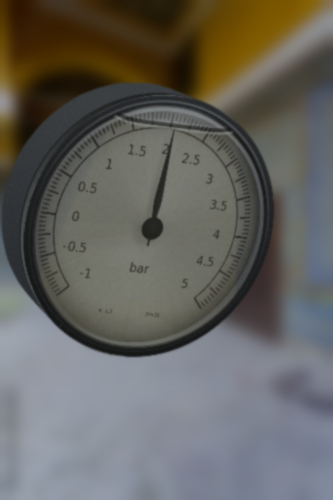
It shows bar 2
